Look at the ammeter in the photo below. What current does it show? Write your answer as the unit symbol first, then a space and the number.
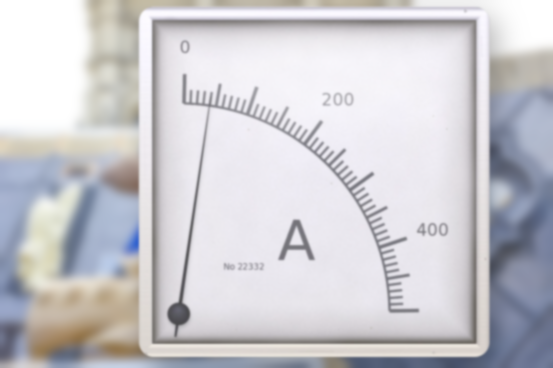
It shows A 40
